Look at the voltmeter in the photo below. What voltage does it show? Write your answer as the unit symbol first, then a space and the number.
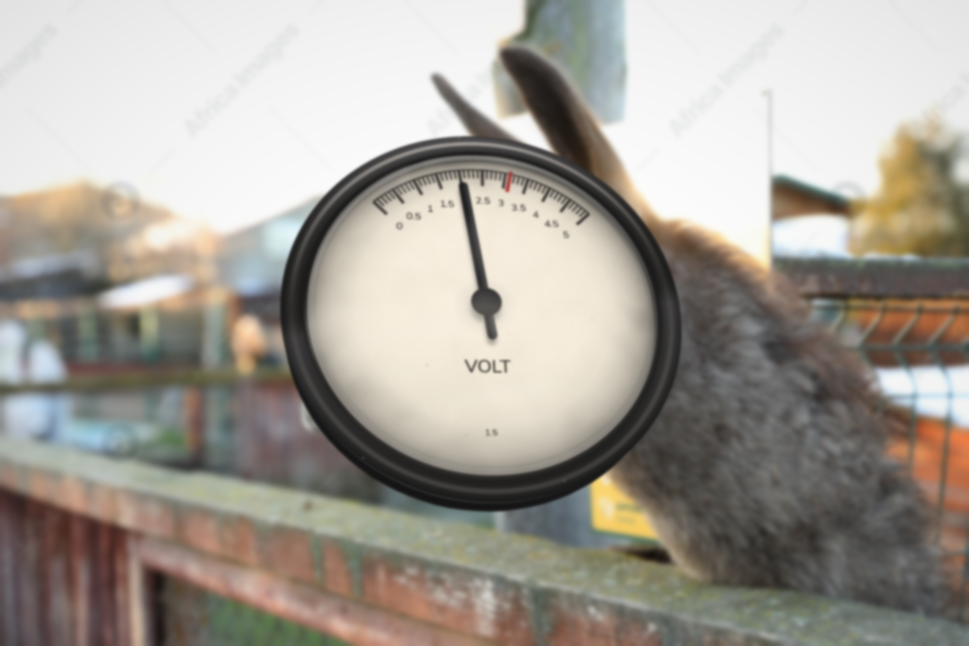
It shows V 2
